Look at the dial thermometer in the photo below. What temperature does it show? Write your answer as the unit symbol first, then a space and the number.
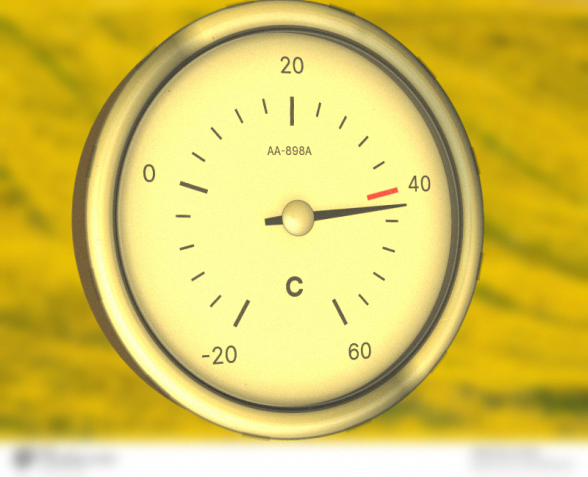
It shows °C 42
